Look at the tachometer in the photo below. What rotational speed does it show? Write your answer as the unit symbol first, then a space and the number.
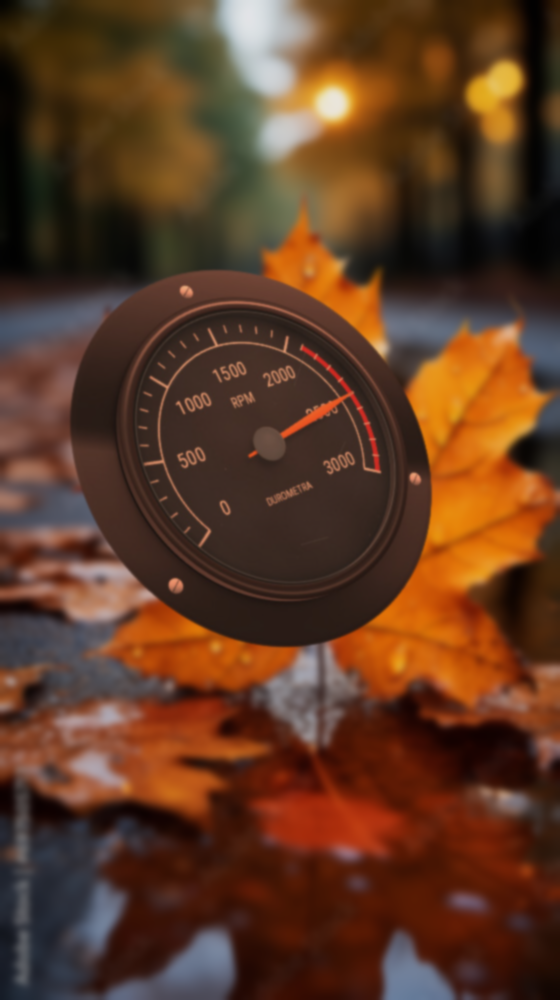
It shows rpm 2500
